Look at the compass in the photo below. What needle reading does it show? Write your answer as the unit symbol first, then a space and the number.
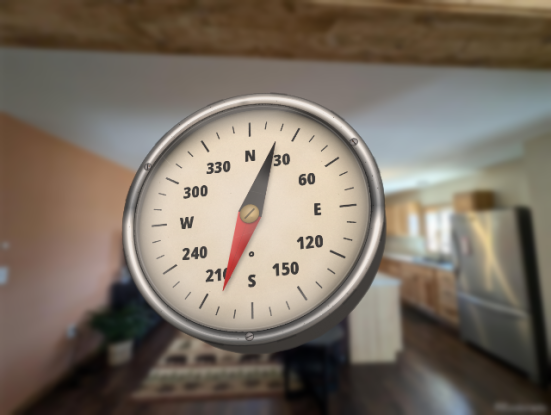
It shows ° 200
